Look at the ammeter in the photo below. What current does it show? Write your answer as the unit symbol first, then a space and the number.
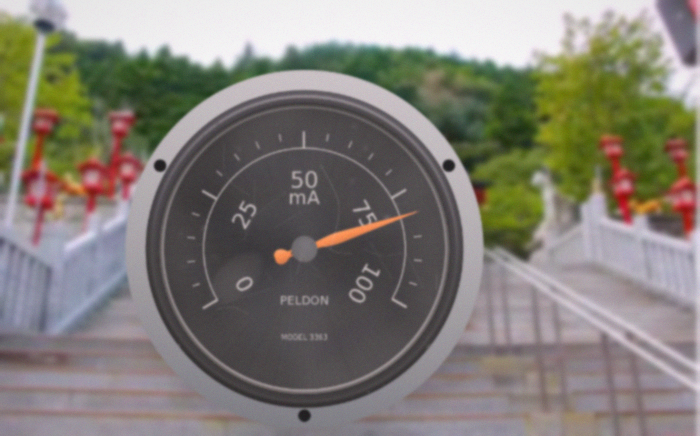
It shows mA 80
